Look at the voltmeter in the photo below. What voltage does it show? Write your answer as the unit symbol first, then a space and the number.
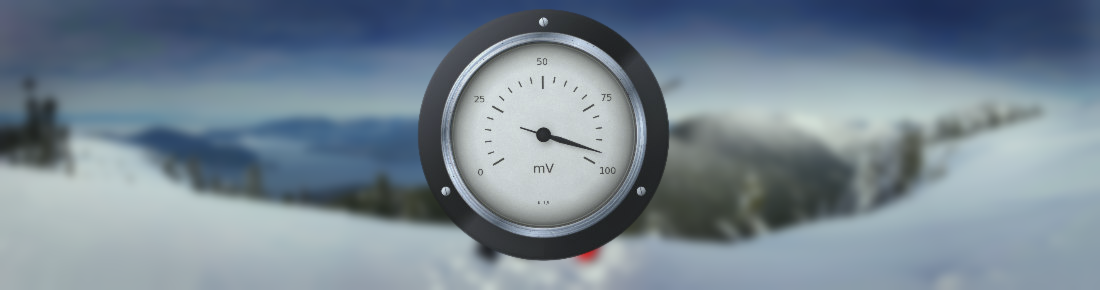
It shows mV 95
